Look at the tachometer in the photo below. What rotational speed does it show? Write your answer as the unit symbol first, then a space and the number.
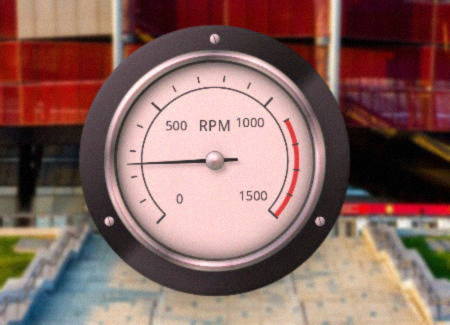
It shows rpm 250
